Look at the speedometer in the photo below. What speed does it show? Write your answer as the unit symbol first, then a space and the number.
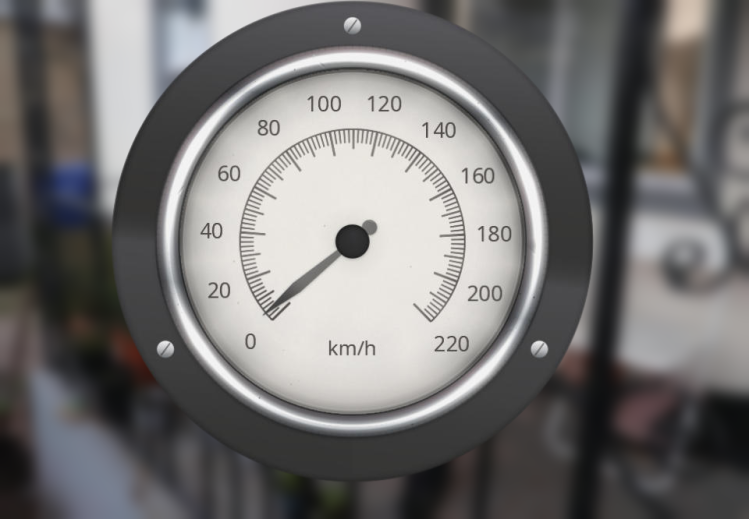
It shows km/h 4
